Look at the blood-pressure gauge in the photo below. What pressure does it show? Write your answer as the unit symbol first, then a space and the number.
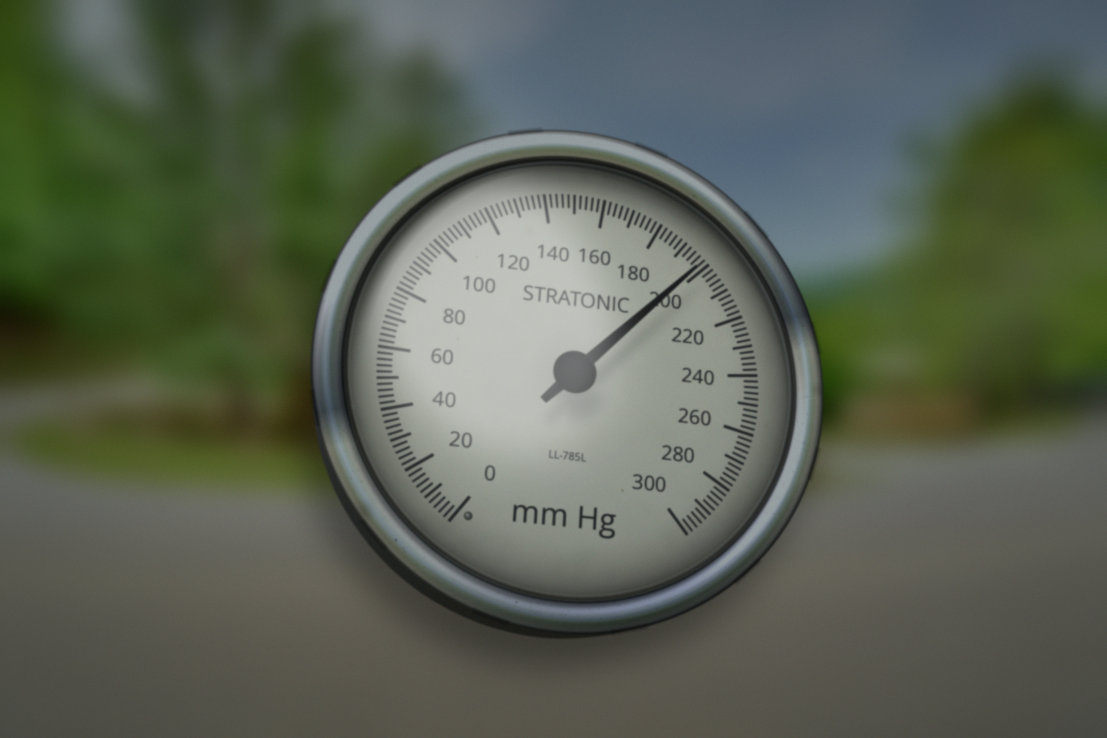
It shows mmHg 198
